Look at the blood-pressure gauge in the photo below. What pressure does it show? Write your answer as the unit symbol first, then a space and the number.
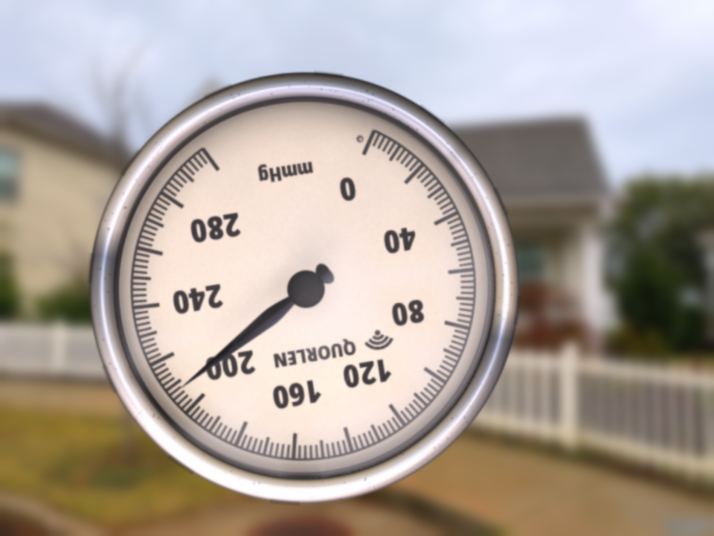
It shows mmHg 208
